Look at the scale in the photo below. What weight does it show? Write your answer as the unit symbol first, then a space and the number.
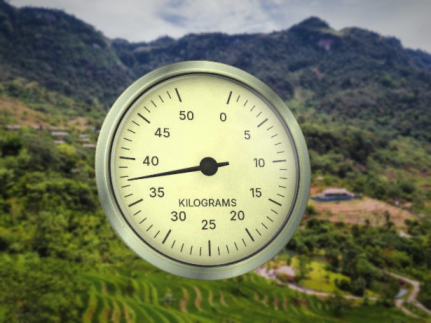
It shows kg 37.5
